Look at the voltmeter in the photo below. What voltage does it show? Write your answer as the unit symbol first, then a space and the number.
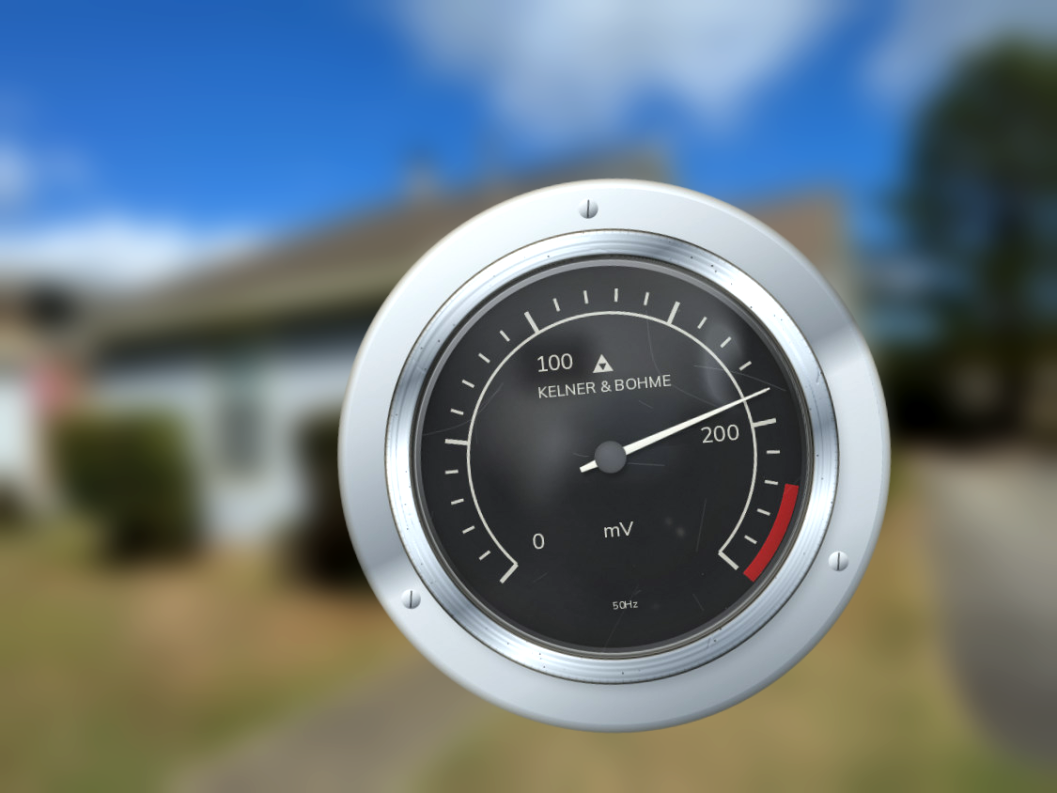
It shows mV 190
